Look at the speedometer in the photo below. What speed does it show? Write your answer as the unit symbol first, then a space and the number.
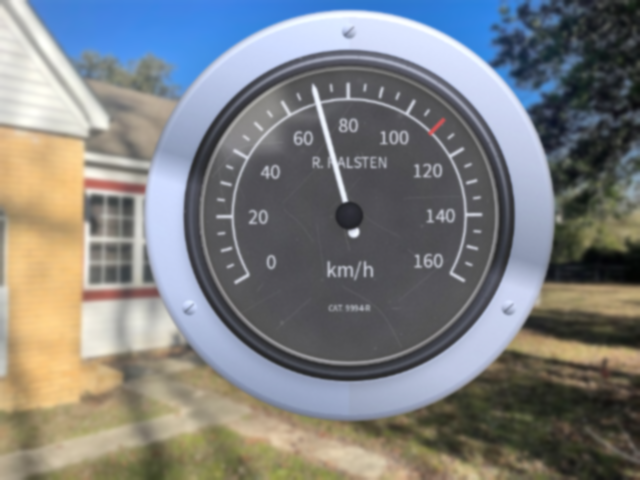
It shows km/h 70
